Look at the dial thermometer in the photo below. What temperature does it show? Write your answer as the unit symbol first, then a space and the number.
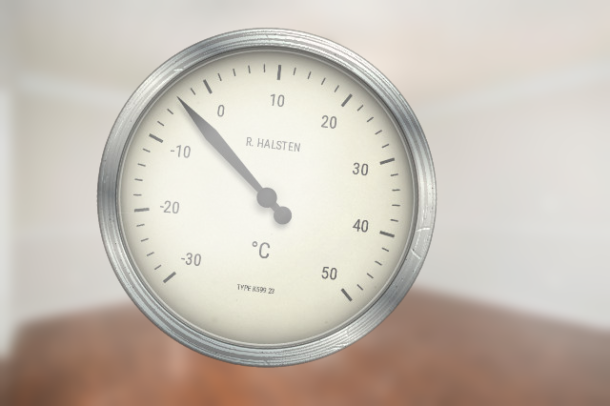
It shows °C -4
